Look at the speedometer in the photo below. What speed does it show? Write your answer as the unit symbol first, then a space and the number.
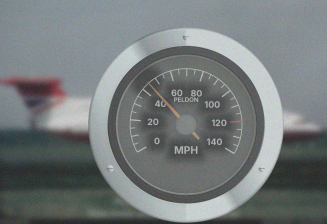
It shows mph 45
